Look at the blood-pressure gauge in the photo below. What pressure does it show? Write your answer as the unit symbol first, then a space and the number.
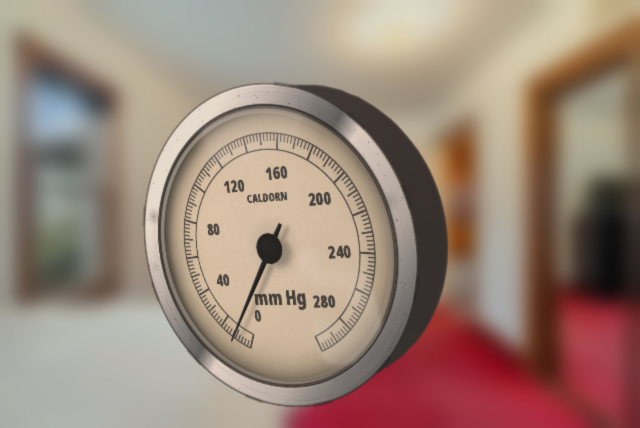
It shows mmHg 10
